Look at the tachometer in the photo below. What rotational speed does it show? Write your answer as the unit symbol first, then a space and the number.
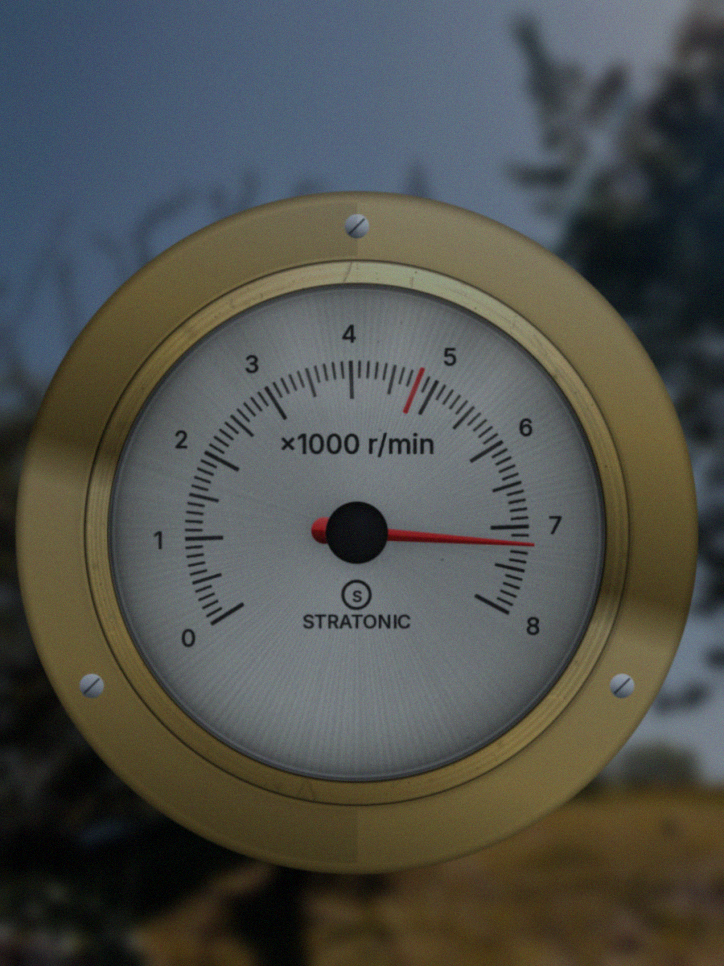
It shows rpm 7200
